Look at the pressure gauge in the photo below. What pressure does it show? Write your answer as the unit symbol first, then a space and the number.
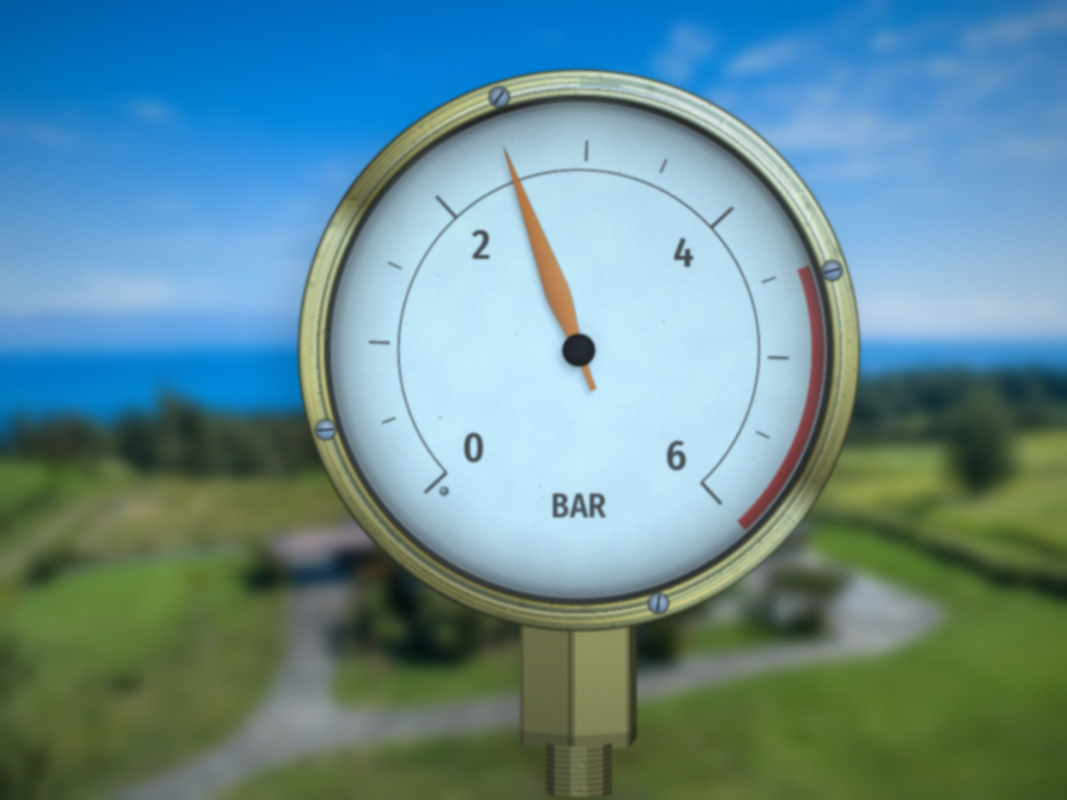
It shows bar 2.5
